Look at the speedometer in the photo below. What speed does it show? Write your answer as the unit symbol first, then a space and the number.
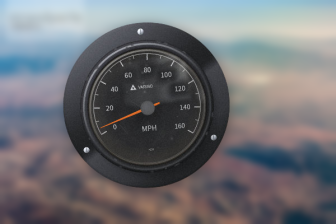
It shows mph 5
